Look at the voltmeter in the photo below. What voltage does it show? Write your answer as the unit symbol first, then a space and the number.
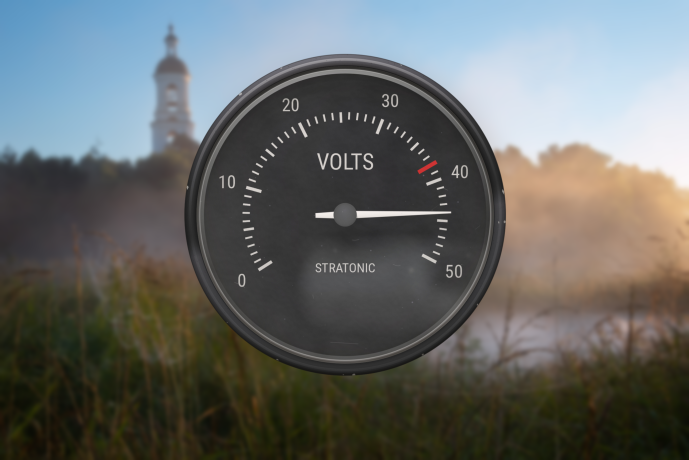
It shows V 44
